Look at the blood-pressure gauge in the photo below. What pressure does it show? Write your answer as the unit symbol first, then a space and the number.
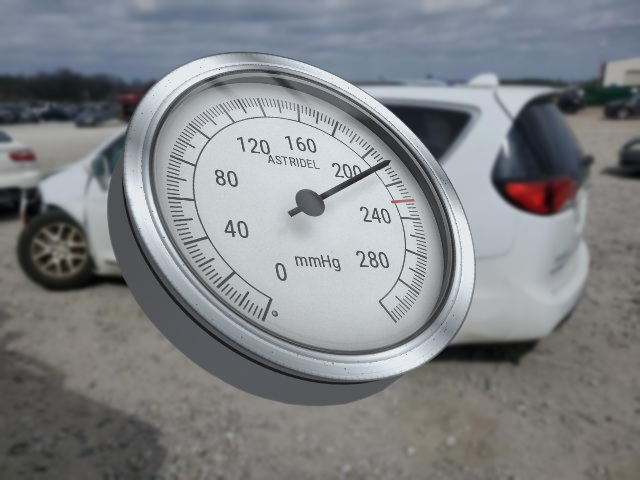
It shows mmHg 210
